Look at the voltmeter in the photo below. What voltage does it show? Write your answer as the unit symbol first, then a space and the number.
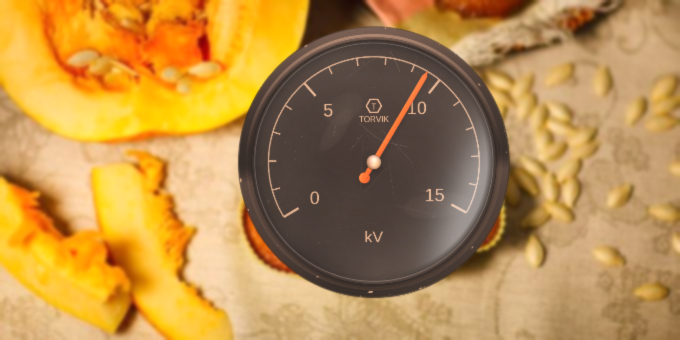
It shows kV 9.5
